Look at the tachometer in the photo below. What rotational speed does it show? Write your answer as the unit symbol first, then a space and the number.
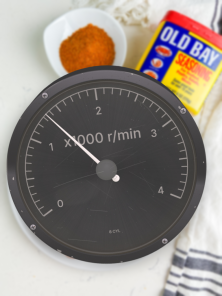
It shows rpm 1350
